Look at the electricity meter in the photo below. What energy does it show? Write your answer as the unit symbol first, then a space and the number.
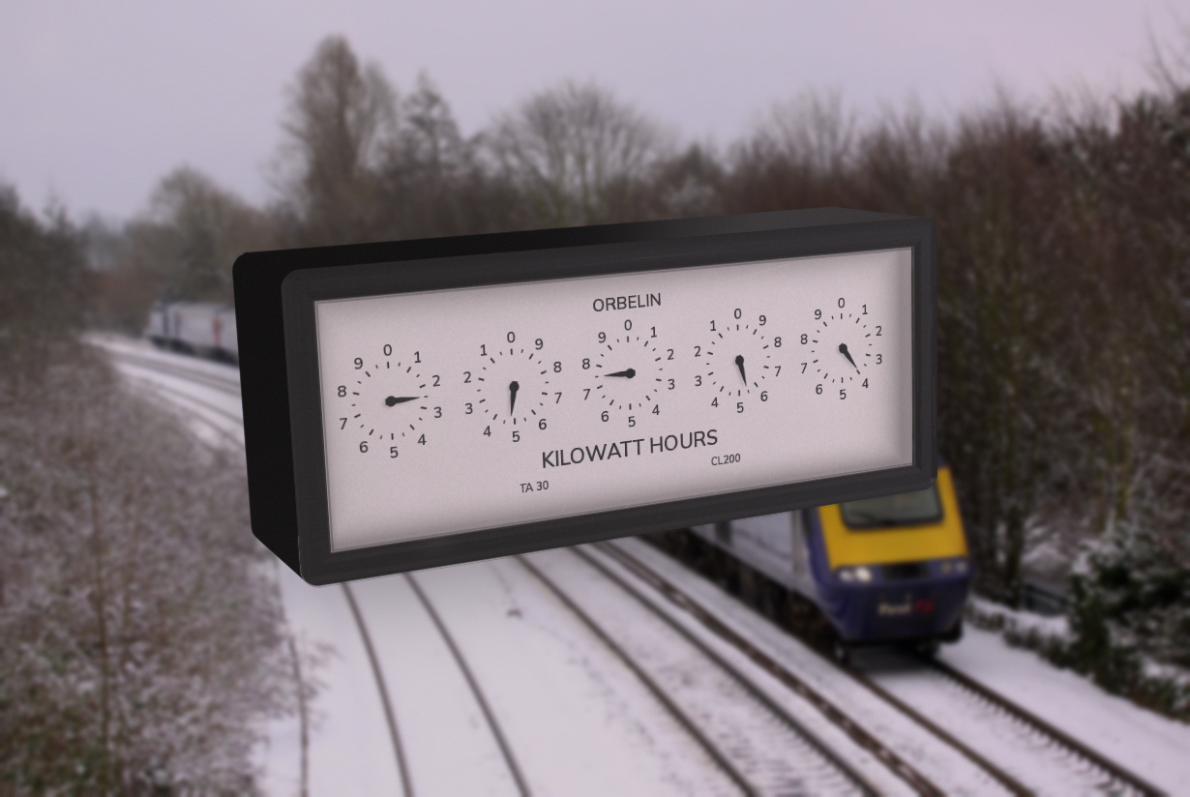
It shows kWh 24754
